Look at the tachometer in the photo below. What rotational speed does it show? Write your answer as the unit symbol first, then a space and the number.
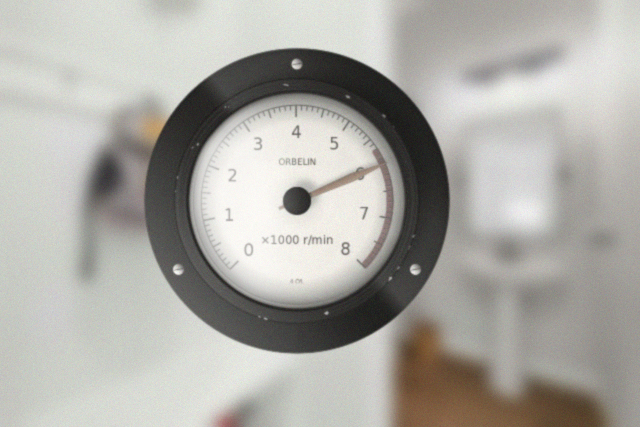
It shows rpm 6000
